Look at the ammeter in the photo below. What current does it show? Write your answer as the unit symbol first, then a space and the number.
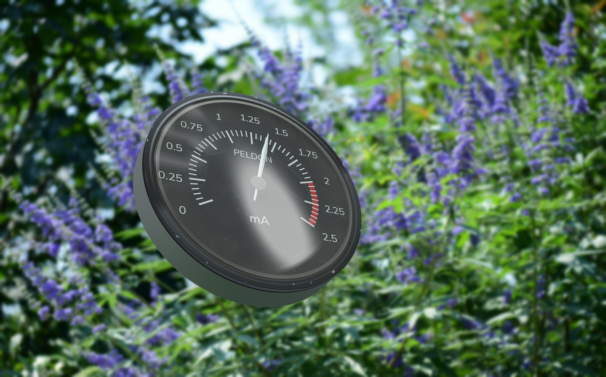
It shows mA 1.4
